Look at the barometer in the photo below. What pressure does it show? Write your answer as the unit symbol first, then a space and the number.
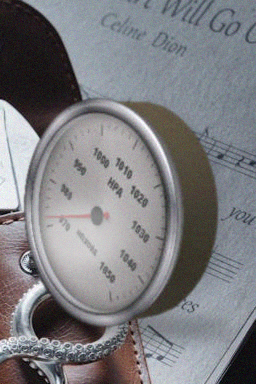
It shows hPa 972
